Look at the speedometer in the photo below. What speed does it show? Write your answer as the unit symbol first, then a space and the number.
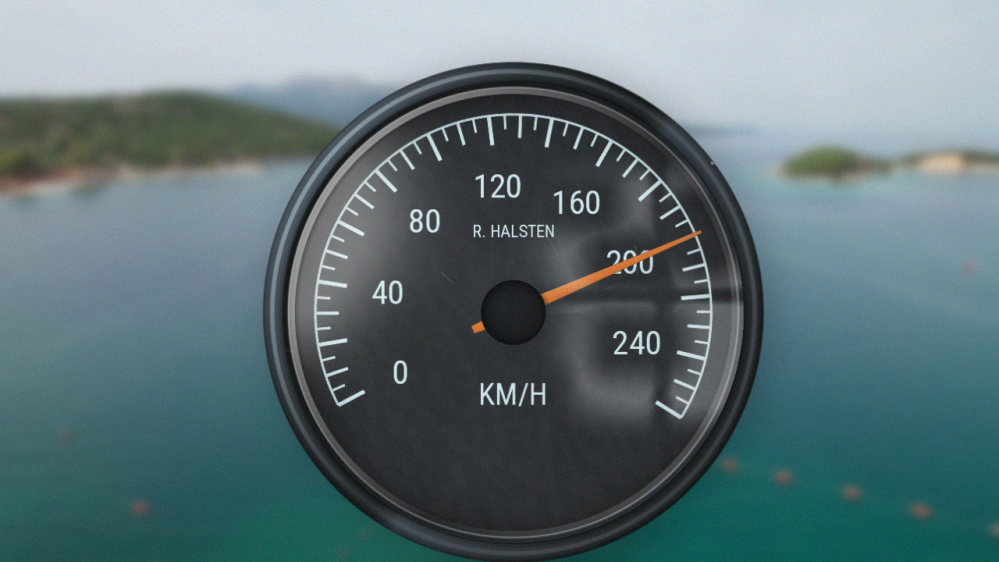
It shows km/h 200
